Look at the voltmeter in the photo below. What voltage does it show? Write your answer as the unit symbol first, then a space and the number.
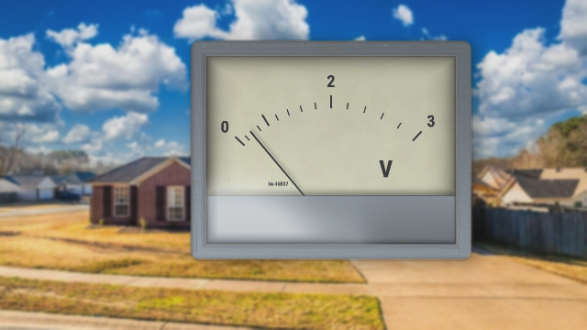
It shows V 0.6
